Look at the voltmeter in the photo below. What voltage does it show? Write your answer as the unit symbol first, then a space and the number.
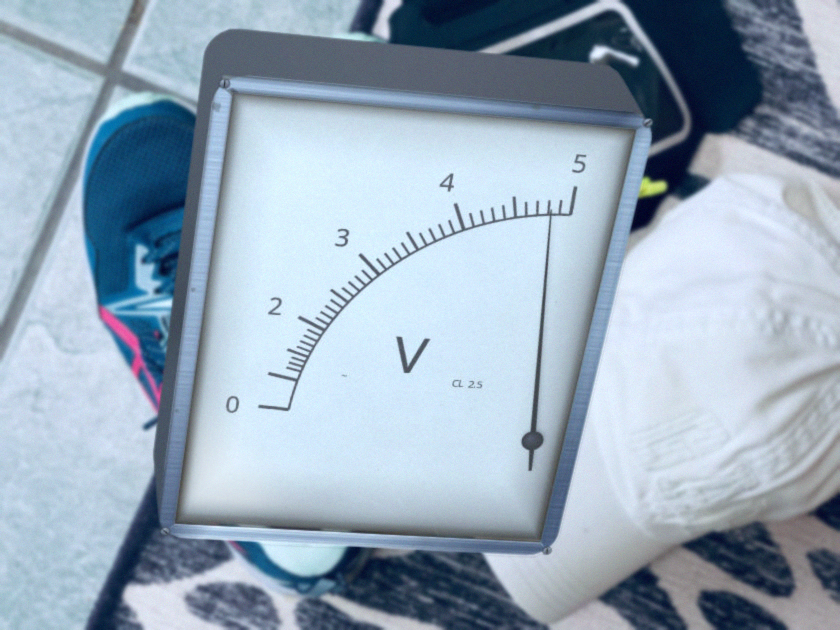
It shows V 4.8
